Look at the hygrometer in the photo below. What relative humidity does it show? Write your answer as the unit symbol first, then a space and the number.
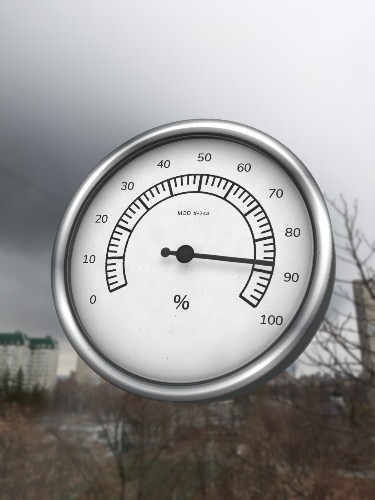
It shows % 88
